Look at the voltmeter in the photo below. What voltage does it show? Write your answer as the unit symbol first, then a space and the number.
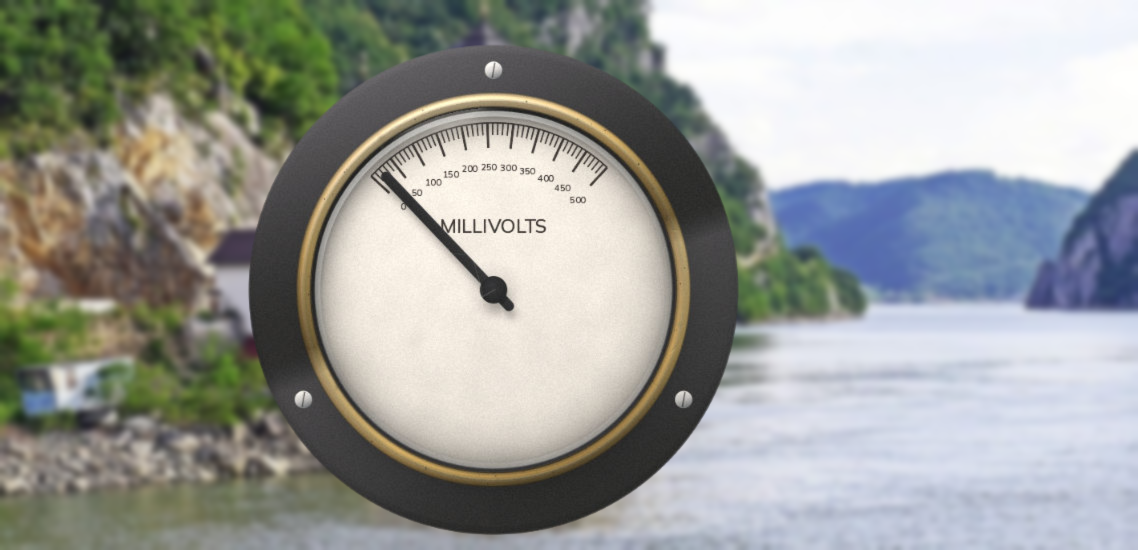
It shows mV 20
